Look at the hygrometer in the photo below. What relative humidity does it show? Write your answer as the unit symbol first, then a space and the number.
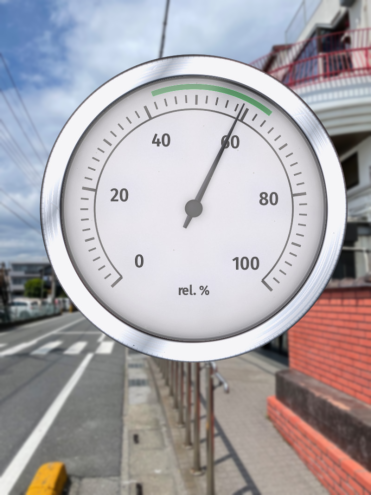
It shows % 59
